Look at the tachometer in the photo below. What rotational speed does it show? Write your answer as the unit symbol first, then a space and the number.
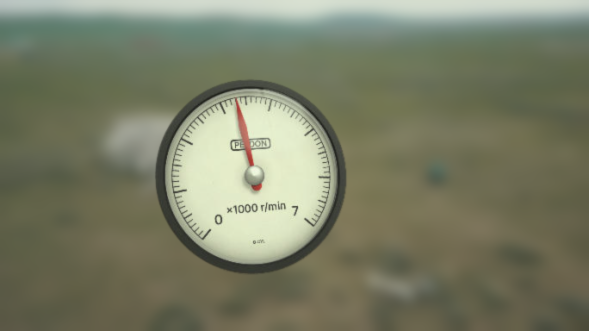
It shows rpm 3300
